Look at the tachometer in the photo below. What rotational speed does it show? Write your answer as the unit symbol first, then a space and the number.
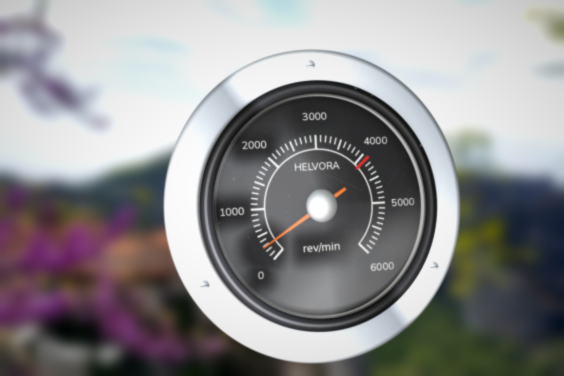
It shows rpm 300
